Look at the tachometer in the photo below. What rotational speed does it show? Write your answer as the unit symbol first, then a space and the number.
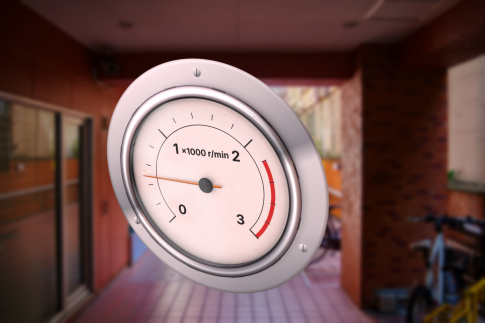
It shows rpm 500
